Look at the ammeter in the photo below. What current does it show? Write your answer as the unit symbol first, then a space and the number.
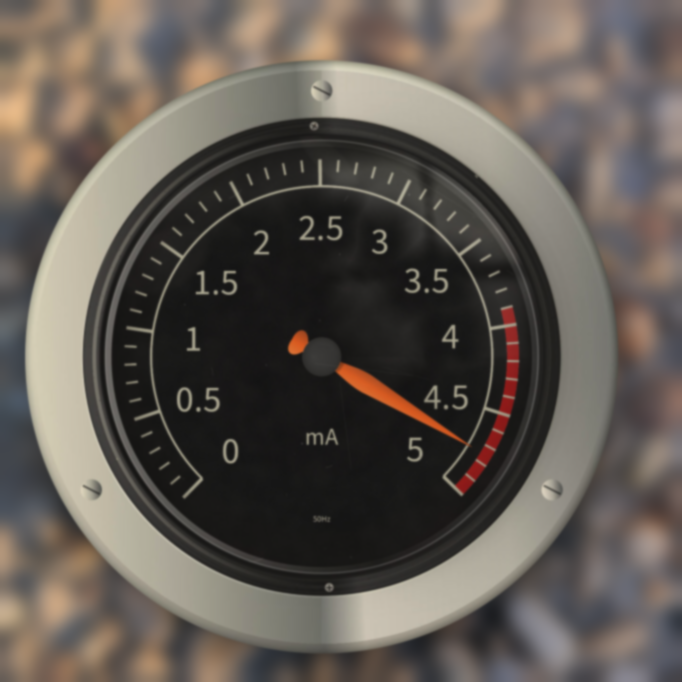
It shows mA 4.75
